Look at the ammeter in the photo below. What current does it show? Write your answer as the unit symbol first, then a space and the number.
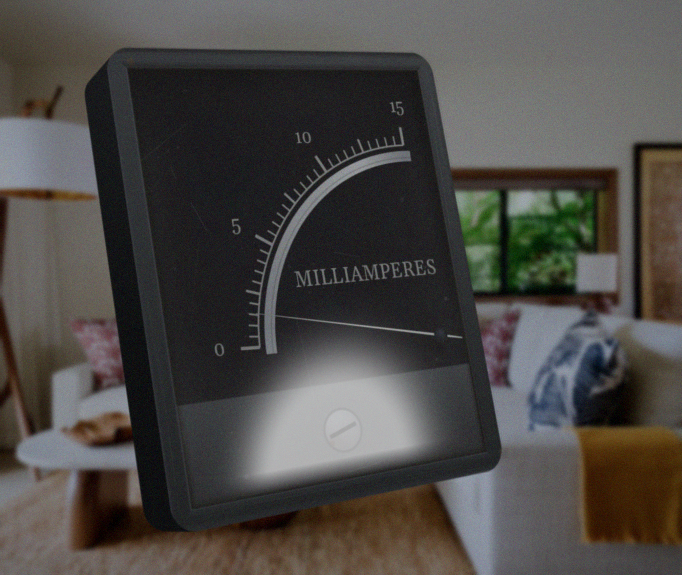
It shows mA 1.5
